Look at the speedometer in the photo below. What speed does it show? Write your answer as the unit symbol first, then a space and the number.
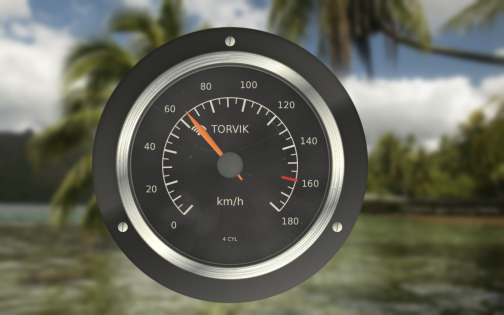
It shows km/h 65
